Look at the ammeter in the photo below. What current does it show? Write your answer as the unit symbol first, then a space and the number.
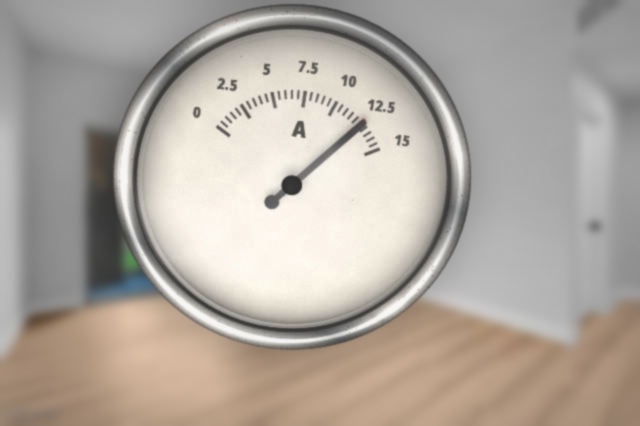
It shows A 12.5
